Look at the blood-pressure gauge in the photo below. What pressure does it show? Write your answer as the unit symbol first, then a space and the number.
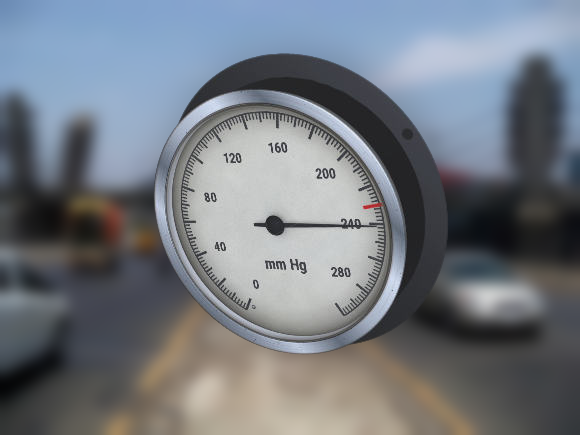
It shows mmHg 240
